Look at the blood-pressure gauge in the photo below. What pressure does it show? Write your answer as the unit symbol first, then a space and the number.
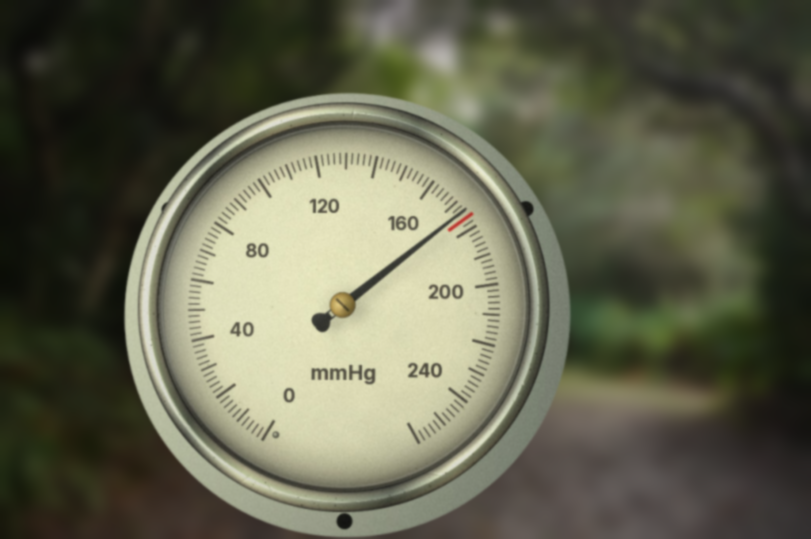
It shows mmHg 174
